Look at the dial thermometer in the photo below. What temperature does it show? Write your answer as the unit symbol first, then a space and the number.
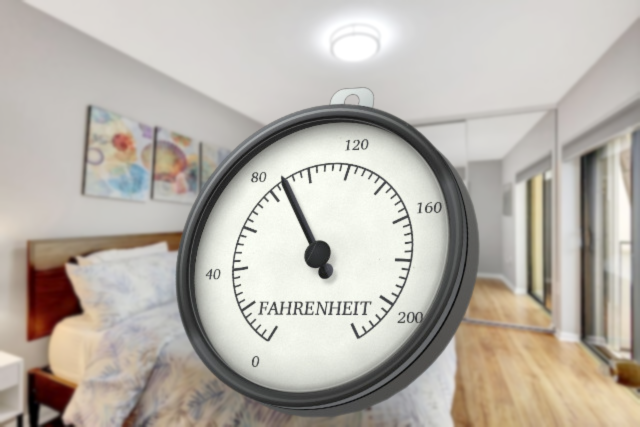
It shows °F 88
